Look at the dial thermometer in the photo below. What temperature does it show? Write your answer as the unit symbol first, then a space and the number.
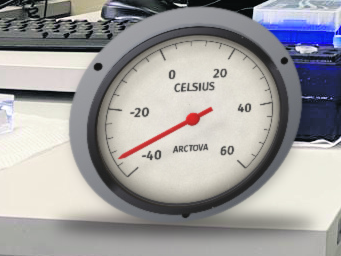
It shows °C -34
